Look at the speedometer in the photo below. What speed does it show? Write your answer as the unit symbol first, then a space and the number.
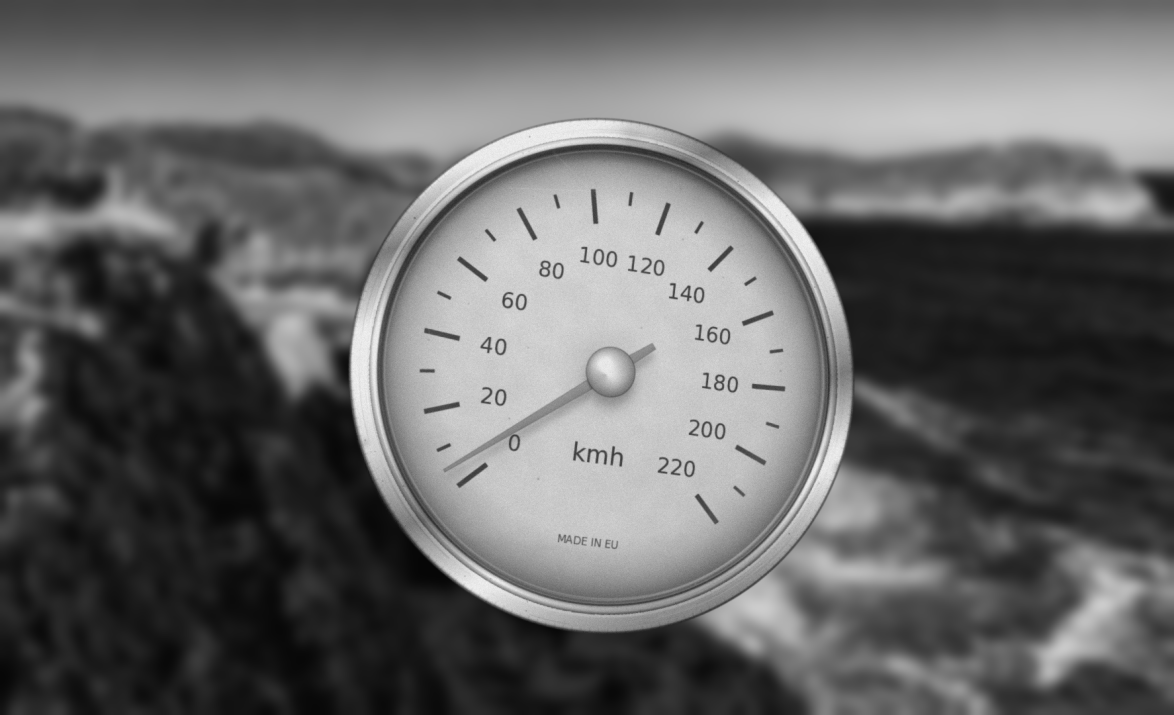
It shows km/h 5
